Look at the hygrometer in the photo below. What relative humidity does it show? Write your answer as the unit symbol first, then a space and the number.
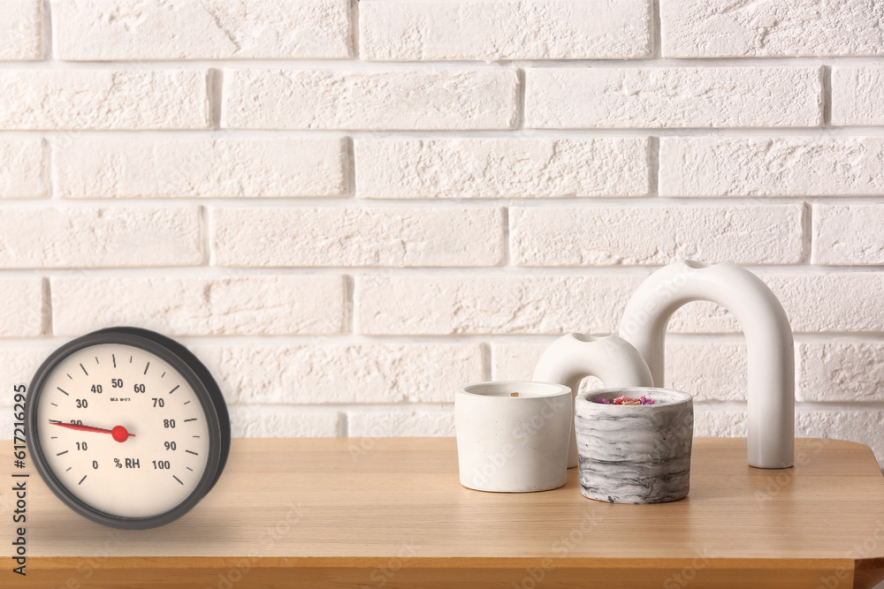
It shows % 20
